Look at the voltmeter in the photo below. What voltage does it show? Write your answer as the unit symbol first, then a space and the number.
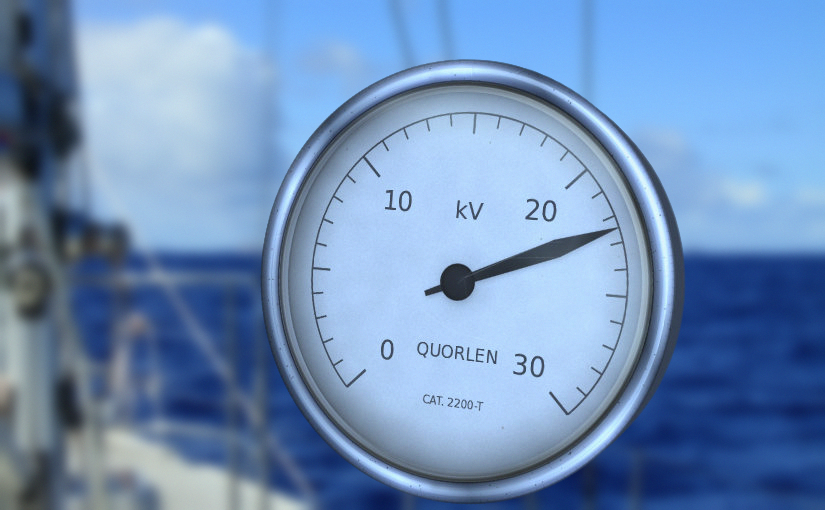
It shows kV 22.5
